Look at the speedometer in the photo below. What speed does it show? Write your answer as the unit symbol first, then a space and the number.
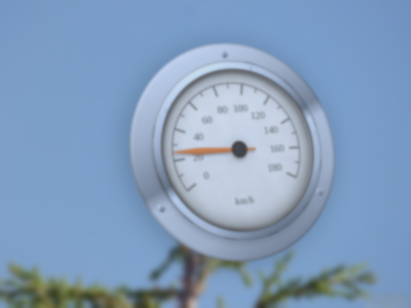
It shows km/h 25
